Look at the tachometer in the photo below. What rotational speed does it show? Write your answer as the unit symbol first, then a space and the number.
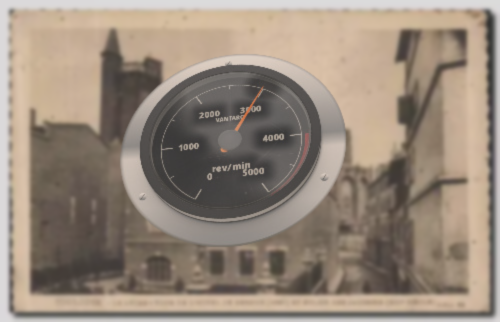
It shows rpm 3000
